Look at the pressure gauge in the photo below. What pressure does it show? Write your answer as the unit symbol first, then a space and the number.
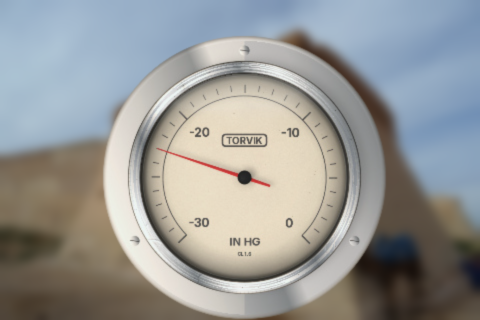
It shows inHg -23
